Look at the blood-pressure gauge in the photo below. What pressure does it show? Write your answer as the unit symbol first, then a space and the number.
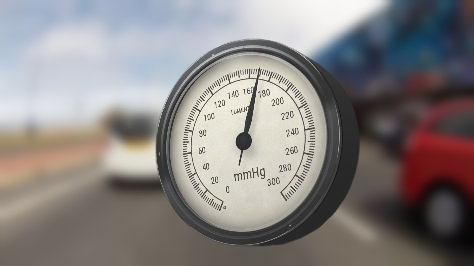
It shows mmHg 170
